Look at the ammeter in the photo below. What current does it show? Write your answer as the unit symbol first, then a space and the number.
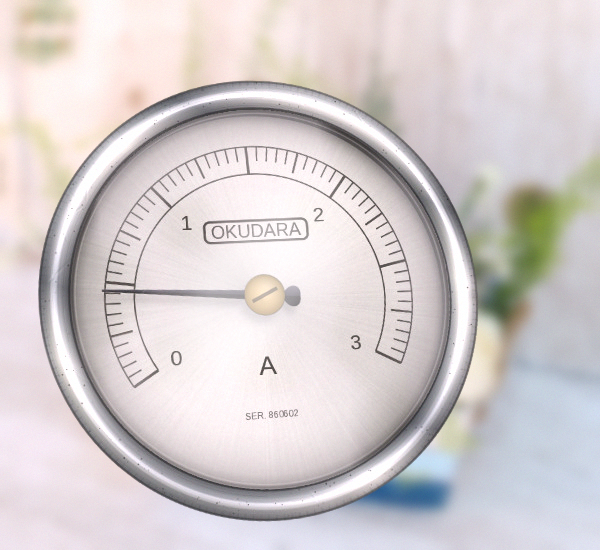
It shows A 0.45
